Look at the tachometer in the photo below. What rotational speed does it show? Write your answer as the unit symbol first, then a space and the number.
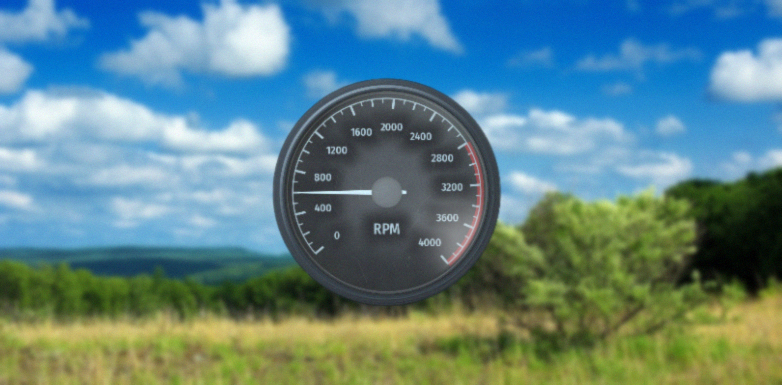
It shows rpm 600
